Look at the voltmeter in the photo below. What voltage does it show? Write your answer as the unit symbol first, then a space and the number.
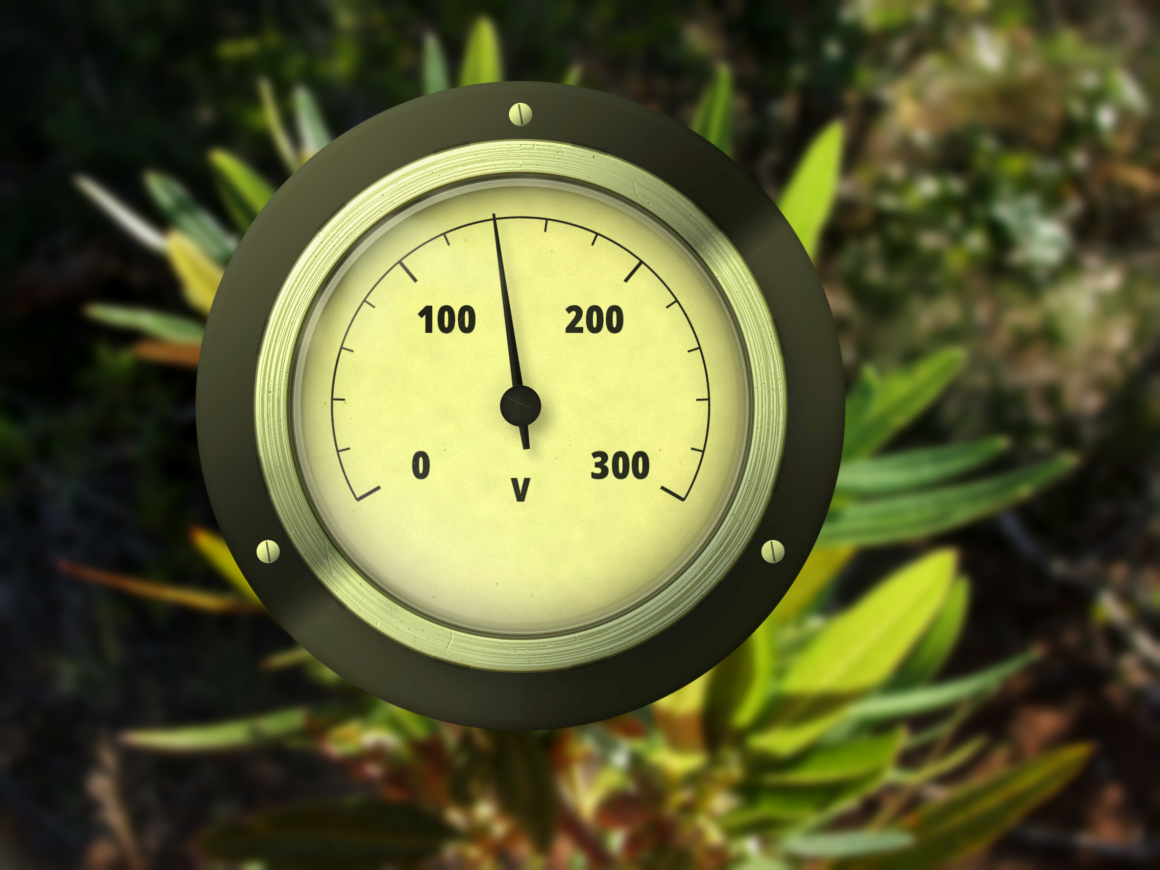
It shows V 140
